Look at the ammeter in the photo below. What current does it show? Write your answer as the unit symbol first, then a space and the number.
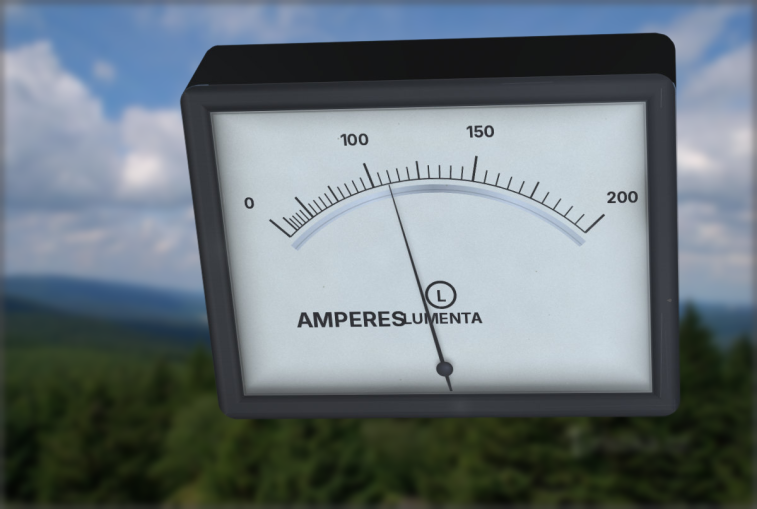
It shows A 110
